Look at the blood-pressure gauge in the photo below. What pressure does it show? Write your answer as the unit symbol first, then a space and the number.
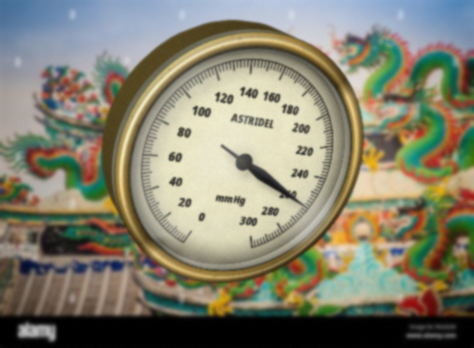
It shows mmHg 260
